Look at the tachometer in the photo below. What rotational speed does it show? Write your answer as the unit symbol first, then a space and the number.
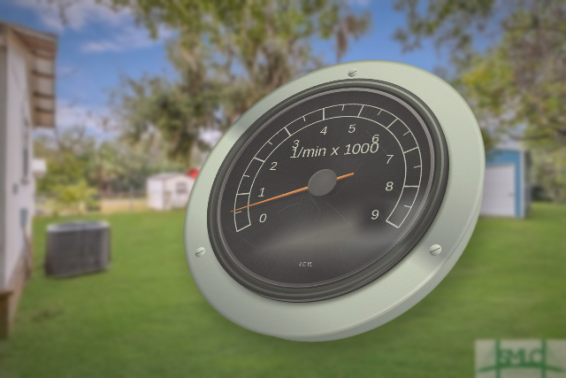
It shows rpm 500
